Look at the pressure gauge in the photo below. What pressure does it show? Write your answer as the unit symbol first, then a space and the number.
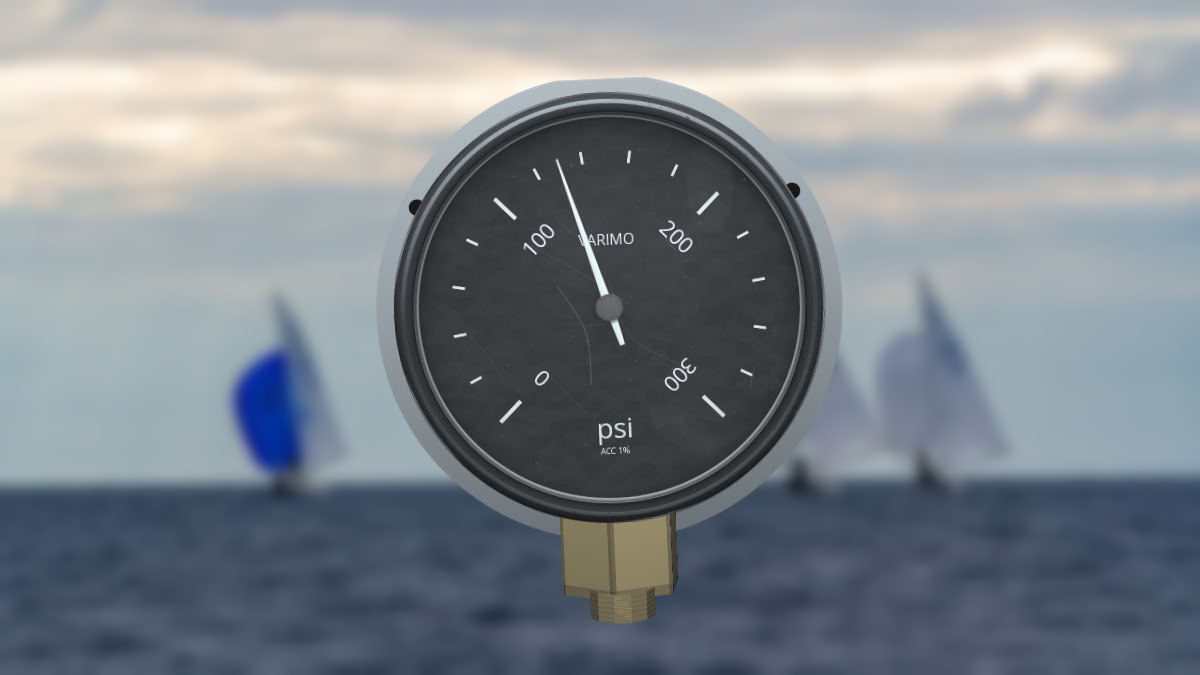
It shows psi 130
